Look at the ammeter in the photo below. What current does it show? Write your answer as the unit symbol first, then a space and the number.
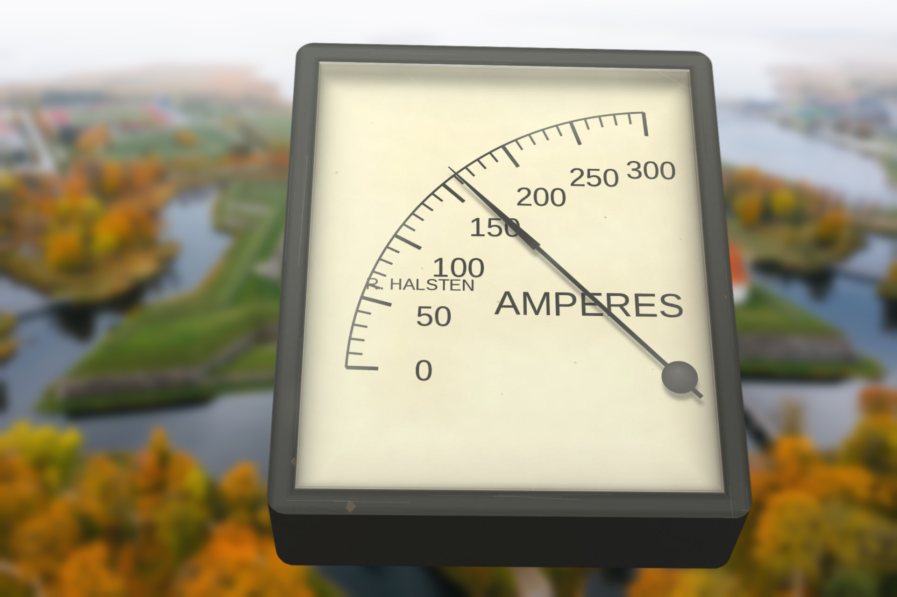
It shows A 160
